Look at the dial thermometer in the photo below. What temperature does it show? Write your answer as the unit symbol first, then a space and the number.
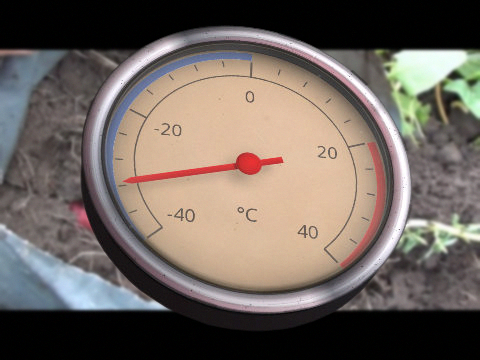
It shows °C -32
